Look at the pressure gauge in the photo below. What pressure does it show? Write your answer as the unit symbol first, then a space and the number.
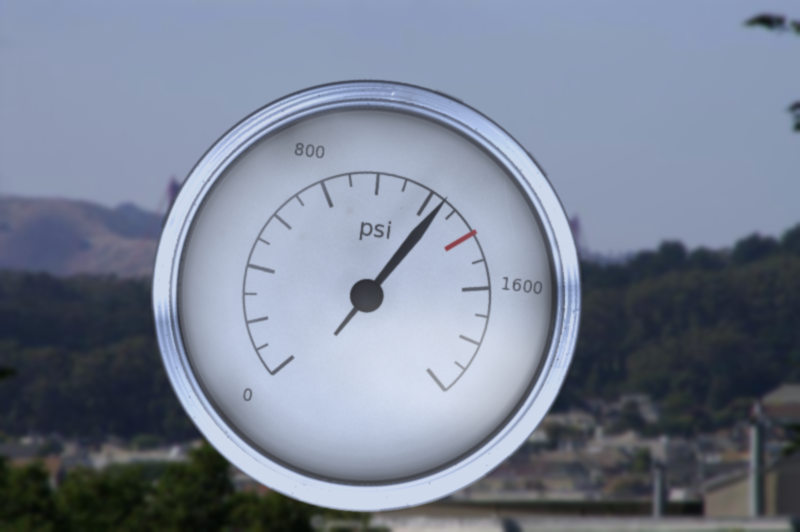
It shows psi 1250
